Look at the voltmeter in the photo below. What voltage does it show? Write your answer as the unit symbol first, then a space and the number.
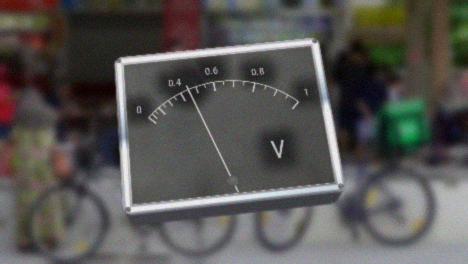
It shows V 0.45
